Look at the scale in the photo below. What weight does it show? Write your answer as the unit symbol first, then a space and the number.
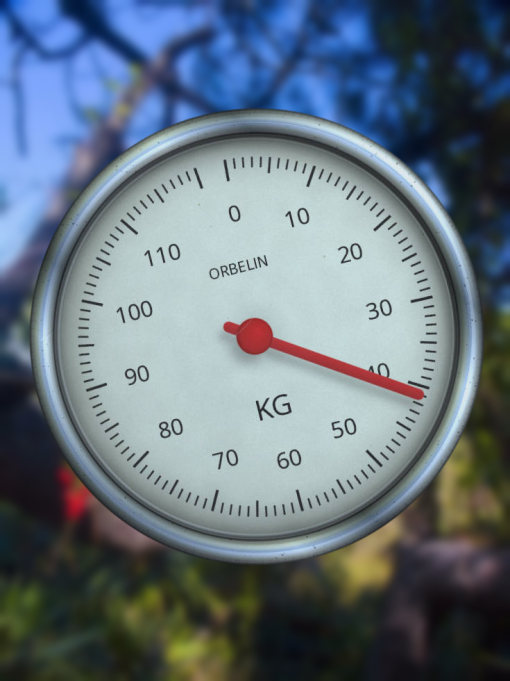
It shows kg 41
